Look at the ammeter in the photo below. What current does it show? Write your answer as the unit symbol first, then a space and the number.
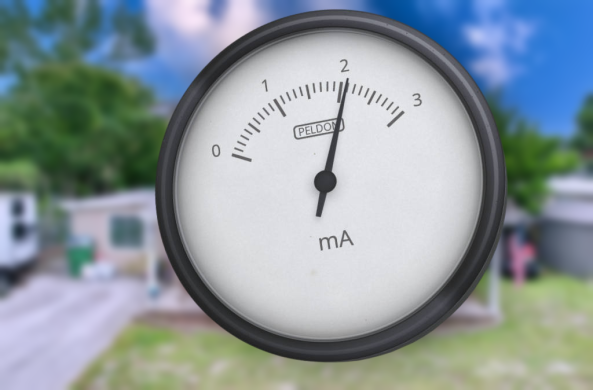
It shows mA 2.1
